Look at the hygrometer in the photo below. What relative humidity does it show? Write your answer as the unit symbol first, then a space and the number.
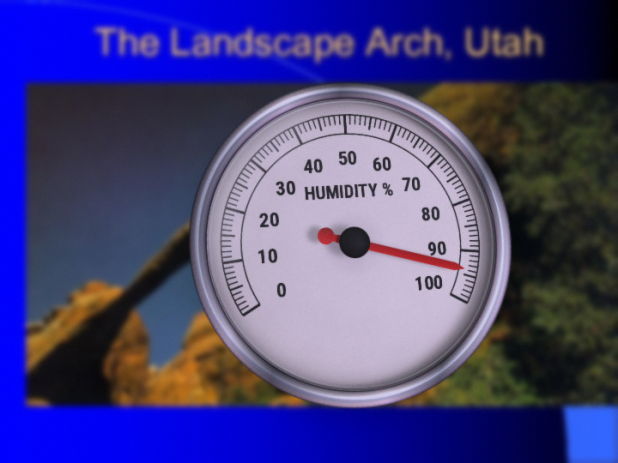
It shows % 94
